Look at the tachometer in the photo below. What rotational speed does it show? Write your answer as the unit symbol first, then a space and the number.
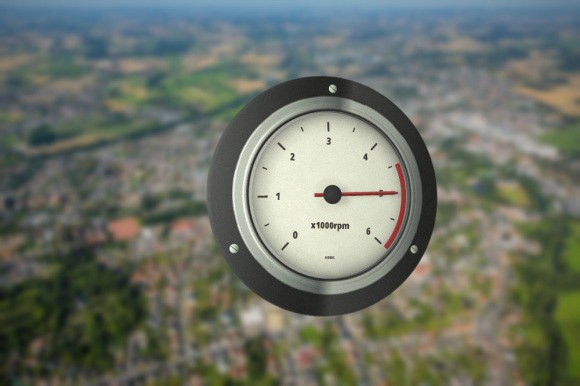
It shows rpm 5000
